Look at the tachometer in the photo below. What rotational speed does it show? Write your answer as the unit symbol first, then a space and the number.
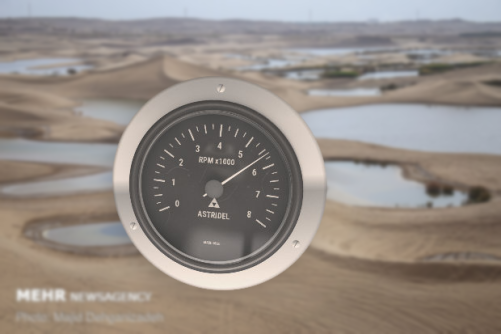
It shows rpm 5625
